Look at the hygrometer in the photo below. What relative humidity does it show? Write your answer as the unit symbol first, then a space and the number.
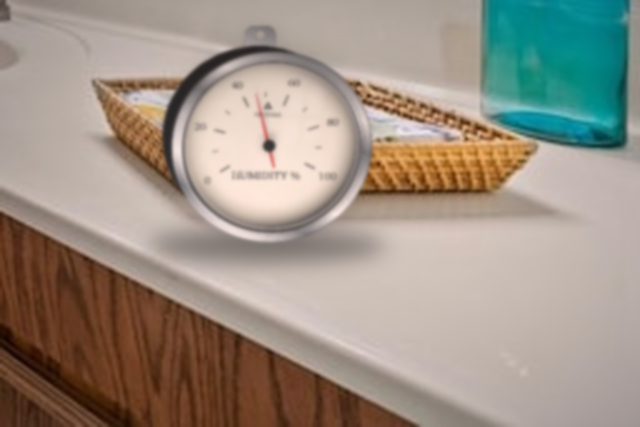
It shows % 45
